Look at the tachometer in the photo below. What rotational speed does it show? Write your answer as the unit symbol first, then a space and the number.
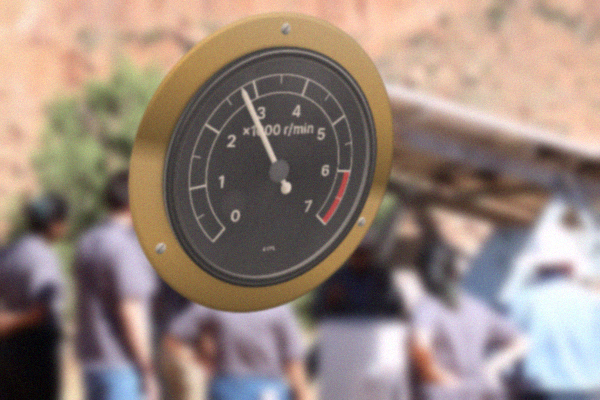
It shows rpm 2750
